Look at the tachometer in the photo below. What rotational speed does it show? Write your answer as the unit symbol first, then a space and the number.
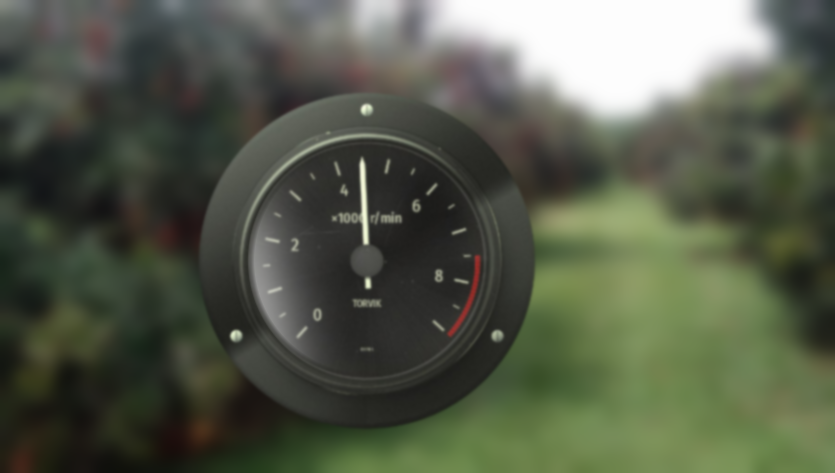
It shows rpm 4500
